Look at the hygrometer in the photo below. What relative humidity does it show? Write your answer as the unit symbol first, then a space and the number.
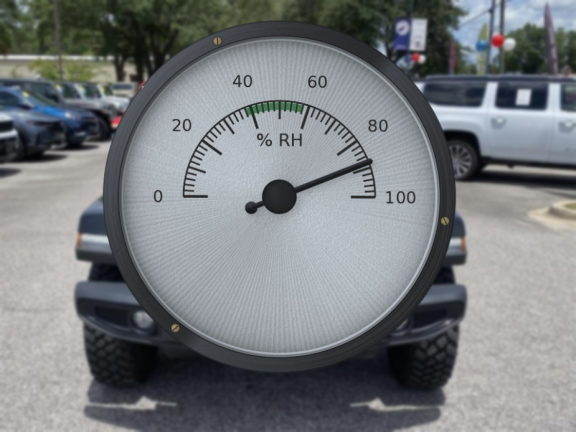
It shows % 88
